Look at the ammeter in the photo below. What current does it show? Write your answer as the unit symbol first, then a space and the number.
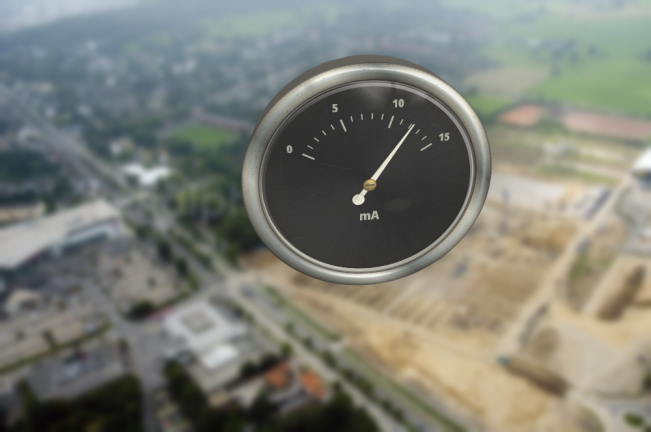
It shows mA 12
